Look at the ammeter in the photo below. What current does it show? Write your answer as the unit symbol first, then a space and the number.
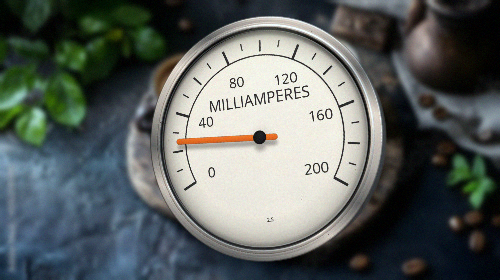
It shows mA 25
